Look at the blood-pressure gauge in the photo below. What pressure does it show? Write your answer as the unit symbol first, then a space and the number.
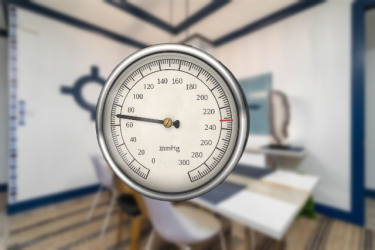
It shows mmHg 70
